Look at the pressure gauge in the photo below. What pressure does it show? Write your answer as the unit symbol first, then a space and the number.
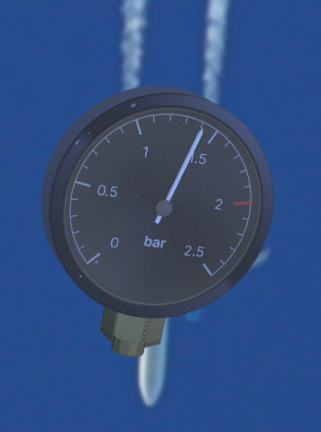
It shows bar 1.4
